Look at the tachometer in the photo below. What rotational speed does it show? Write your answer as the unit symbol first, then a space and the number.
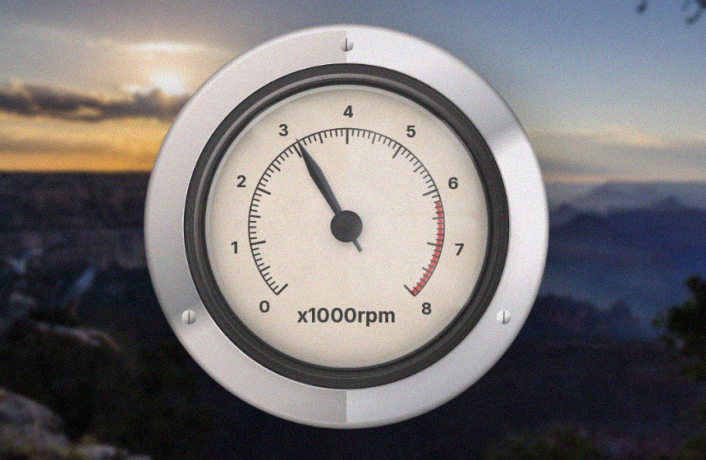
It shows rpm 3100
